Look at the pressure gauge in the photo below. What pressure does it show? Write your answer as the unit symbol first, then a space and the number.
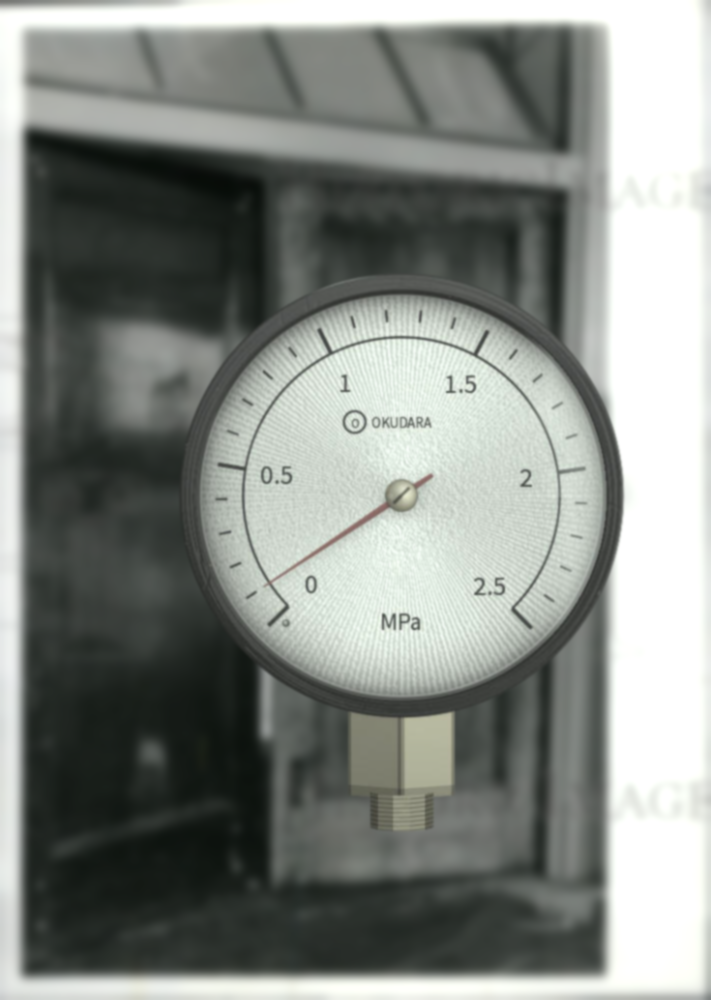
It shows MPa 0.1
